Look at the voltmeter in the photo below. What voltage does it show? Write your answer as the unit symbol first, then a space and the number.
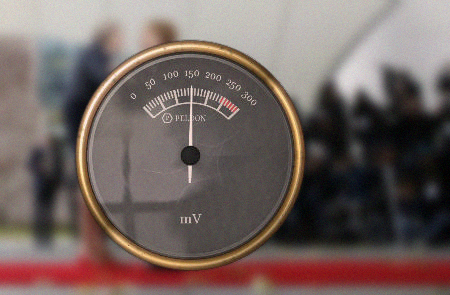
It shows mV 150
